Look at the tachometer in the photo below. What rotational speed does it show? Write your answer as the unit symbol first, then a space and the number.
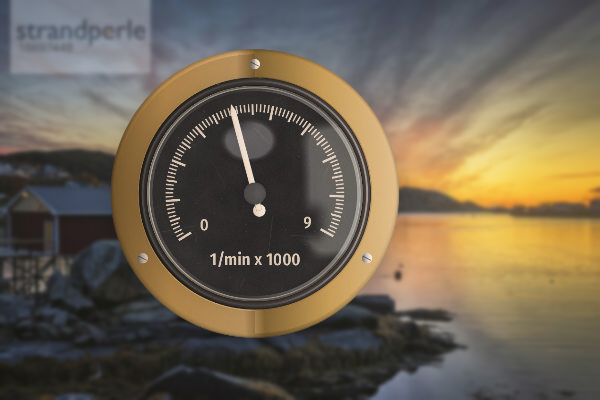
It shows rpm 4000
